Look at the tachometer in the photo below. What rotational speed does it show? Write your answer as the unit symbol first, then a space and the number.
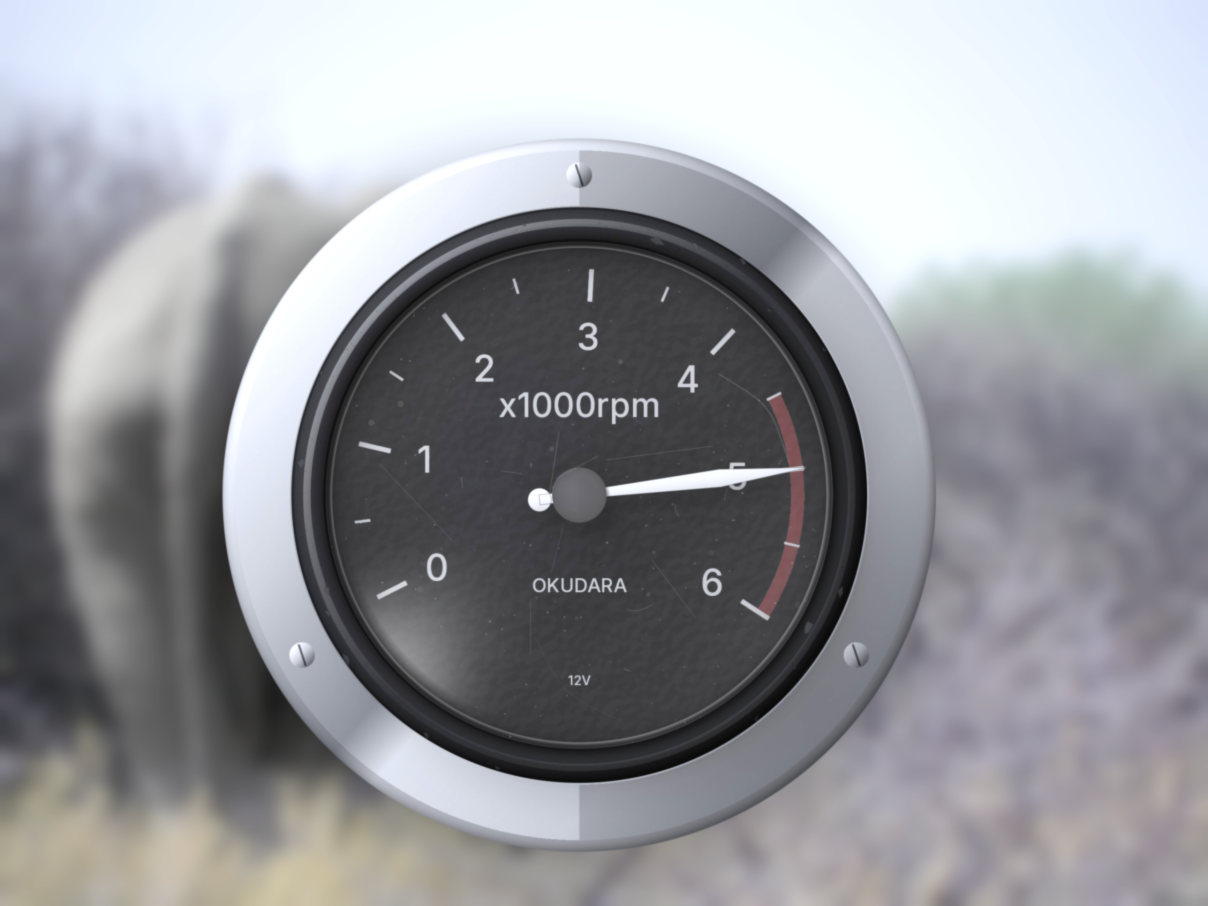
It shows rpm 5000
